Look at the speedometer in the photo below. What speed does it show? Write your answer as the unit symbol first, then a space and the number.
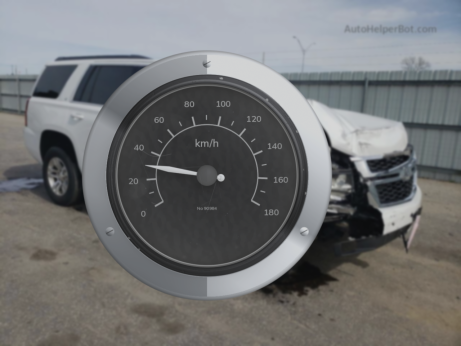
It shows km/h 30
